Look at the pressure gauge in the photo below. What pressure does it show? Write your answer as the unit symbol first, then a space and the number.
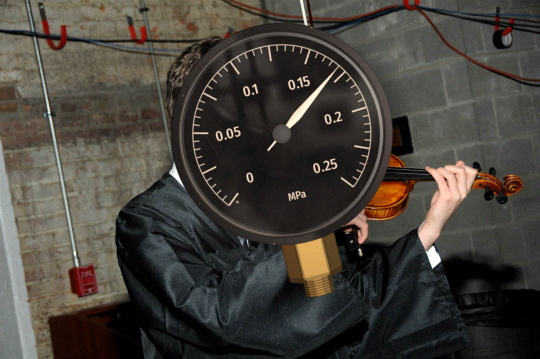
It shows MPa 0.17
